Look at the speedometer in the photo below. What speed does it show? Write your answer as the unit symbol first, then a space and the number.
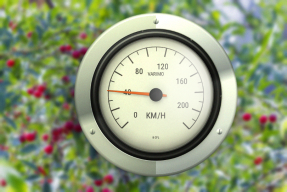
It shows km/h 40
